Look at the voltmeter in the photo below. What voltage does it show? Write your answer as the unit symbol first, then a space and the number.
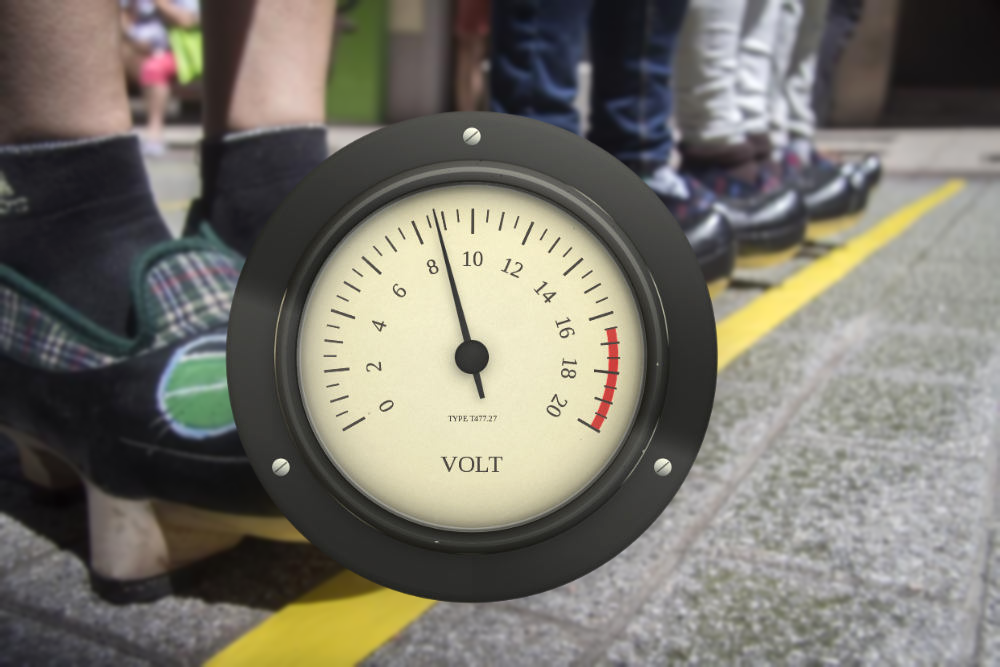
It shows V 8.75
